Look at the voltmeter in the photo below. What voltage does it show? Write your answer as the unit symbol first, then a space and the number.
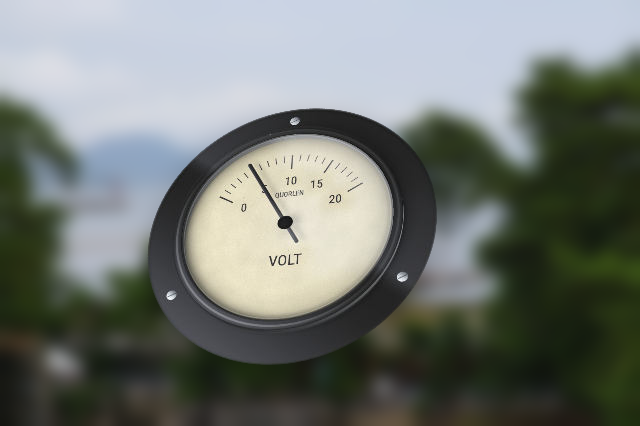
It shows V 5
